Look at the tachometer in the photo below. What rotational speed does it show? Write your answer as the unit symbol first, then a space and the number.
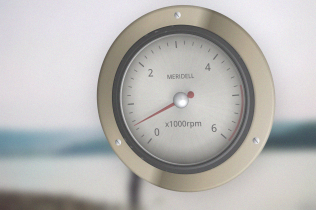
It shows rpm 500
